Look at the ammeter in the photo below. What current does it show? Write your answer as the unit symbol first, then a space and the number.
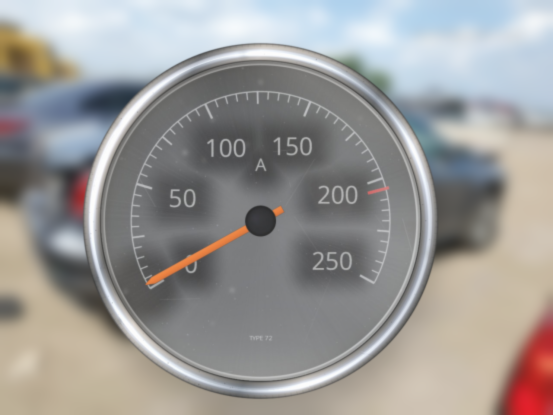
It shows A 2.5
